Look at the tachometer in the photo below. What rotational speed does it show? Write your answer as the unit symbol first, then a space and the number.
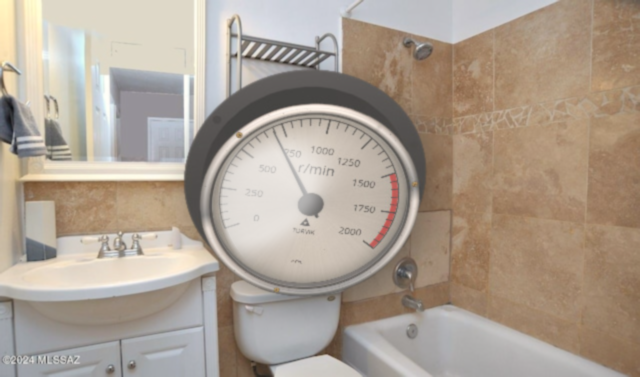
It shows rpm 700
